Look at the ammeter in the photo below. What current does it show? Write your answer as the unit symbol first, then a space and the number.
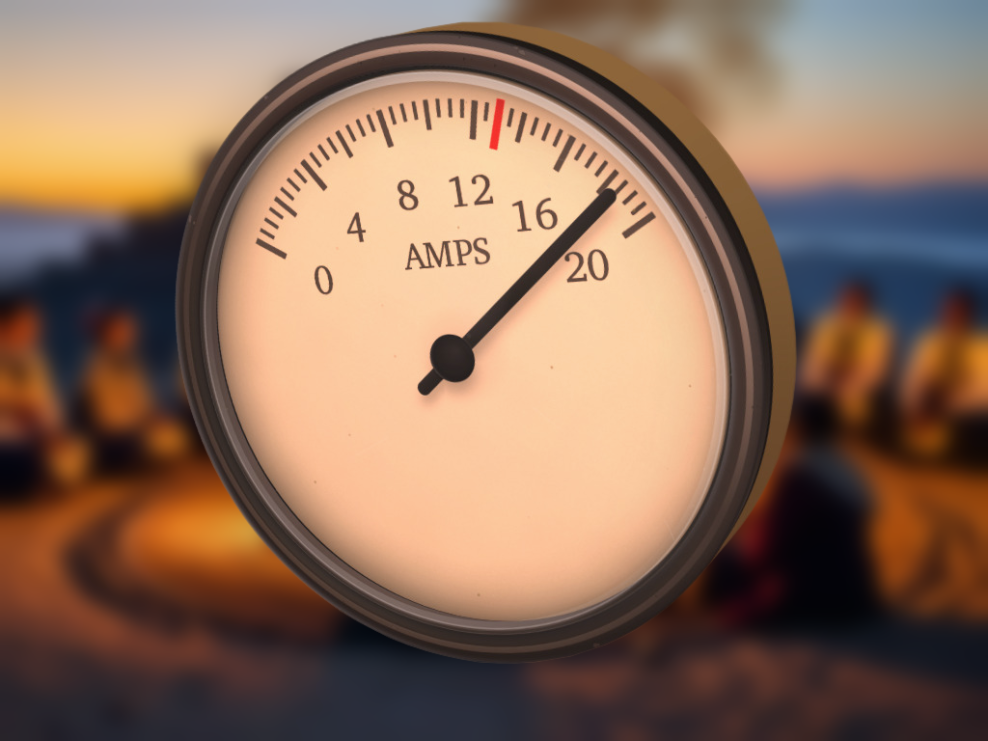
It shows A 18.5
